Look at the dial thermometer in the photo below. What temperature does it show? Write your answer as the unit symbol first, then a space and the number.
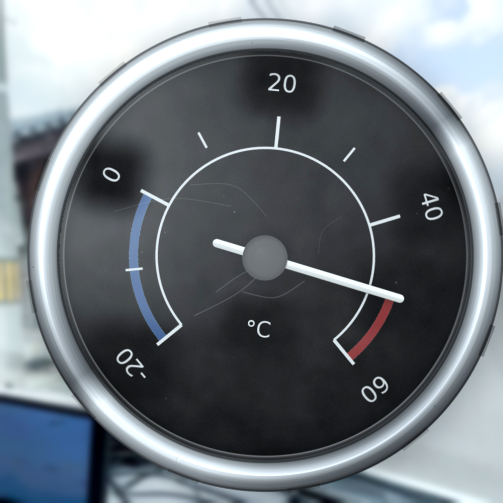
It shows °C 50
